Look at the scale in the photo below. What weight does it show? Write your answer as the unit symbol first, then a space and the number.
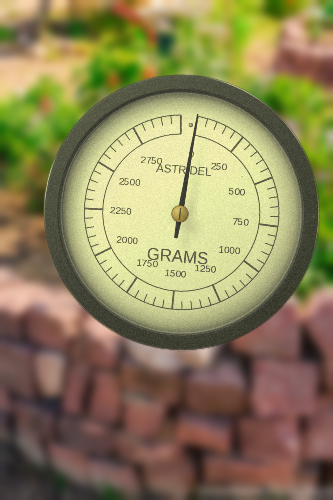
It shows g 0
